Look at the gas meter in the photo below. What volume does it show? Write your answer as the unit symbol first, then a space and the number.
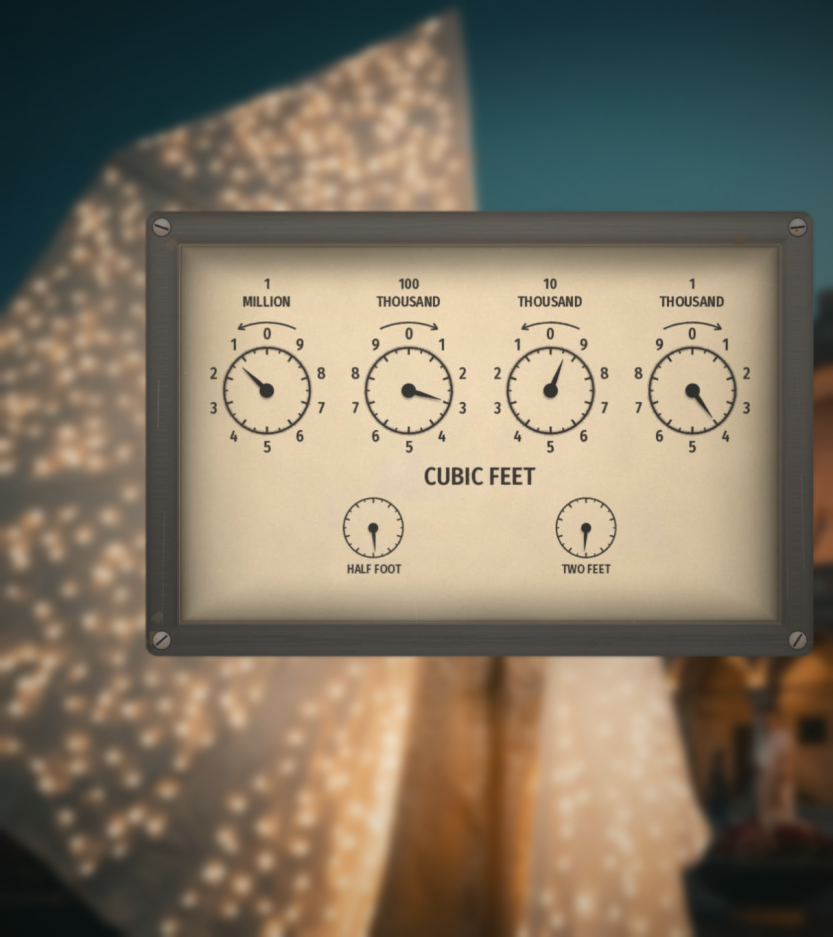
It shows ft³ 129400
